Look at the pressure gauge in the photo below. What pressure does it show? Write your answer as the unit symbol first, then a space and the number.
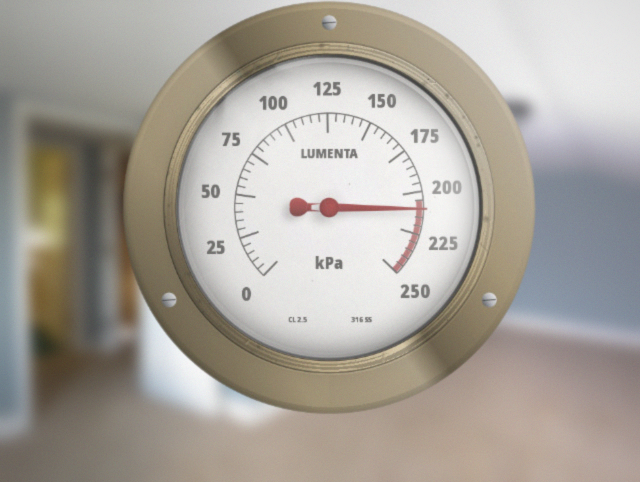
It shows kPa 210
